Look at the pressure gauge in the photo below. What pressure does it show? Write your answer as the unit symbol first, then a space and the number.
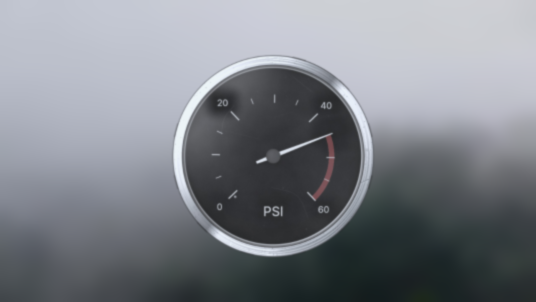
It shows psi 45
